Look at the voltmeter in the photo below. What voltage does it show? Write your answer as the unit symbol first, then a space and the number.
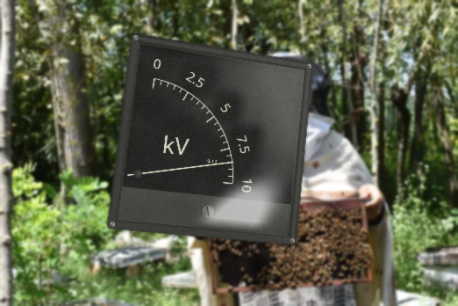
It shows kV 8.5
